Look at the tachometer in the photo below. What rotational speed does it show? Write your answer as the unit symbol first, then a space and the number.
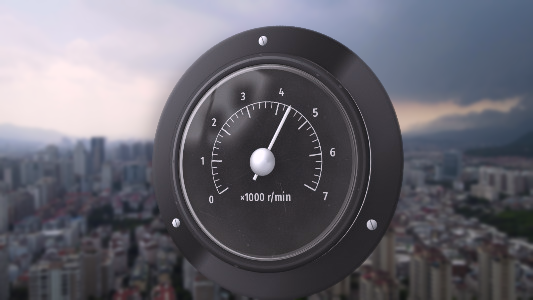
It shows rpm 4400
